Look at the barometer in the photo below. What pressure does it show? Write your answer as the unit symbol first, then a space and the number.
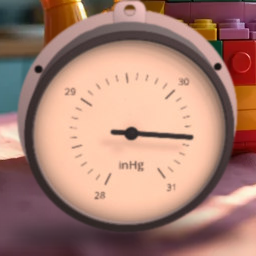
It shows inHg 30.5
